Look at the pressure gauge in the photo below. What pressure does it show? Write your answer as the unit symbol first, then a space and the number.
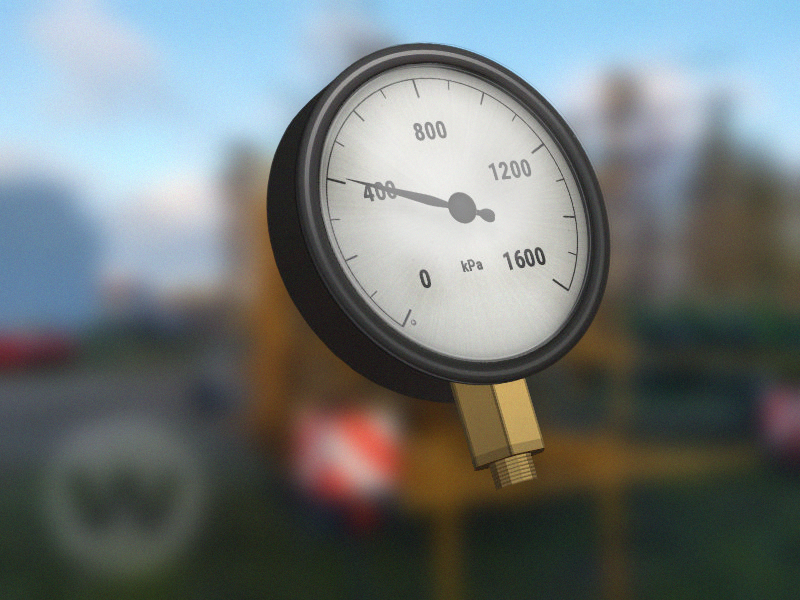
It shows kPa 400
